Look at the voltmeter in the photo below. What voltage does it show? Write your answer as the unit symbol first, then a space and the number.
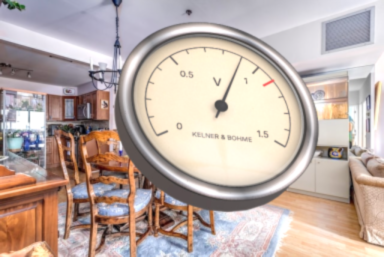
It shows V 0.9
